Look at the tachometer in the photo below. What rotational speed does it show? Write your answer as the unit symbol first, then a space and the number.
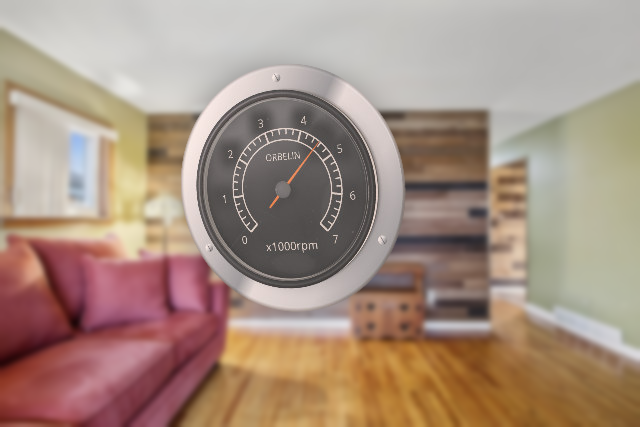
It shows rpm 4600
